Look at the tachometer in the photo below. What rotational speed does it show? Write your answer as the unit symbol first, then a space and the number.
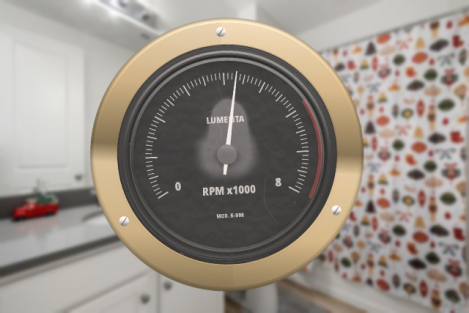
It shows rpm 4300
